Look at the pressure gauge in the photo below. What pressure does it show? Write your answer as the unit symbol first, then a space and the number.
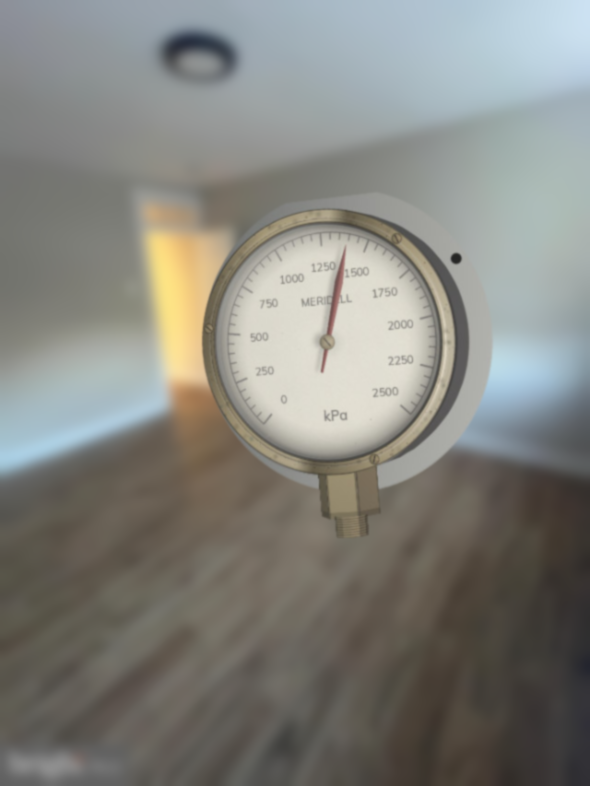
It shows kPa 1400
